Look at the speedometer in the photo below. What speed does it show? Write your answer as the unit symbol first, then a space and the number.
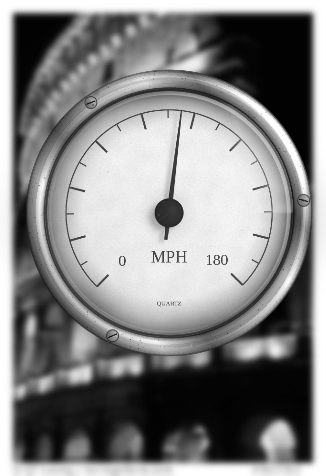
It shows mph 95
